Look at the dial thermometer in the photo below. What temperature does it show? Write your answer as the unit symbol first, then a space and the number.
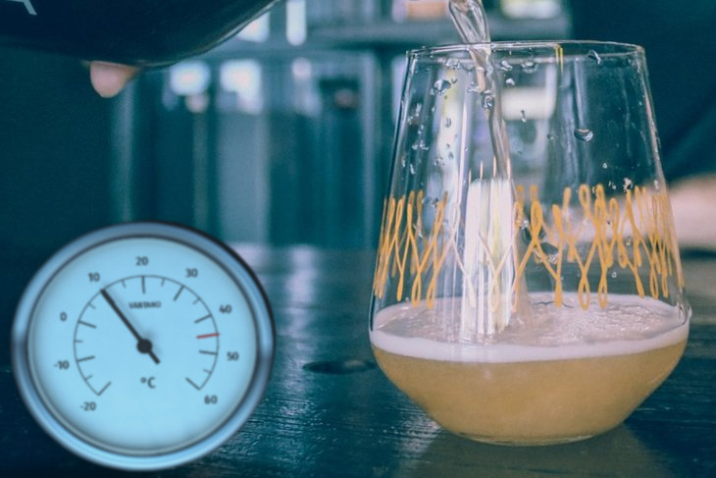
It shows °C 10
